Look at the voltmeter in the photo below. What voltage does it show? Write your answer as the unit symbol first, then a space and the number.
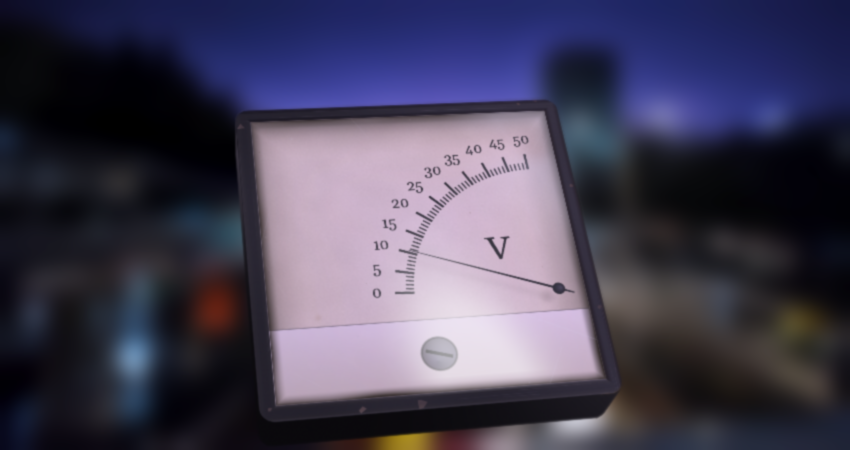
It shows V 10
